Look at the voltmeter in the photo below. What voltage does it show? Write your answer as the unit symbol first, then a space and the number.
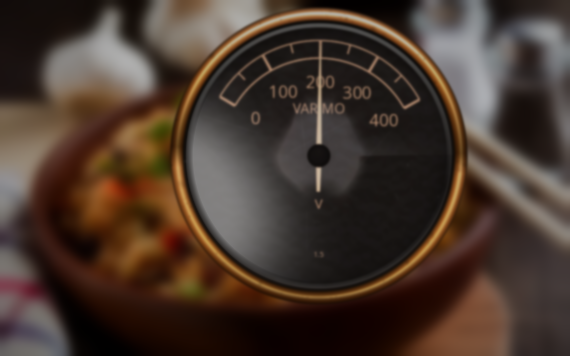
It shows V 200
